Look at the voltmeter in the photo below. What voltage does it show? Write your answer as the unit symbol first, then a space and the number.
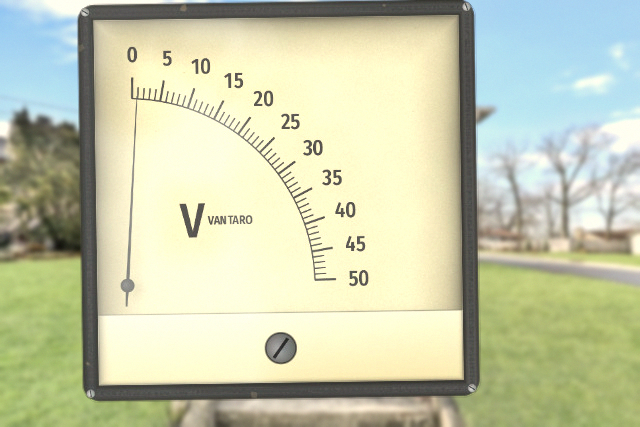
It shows V 1
